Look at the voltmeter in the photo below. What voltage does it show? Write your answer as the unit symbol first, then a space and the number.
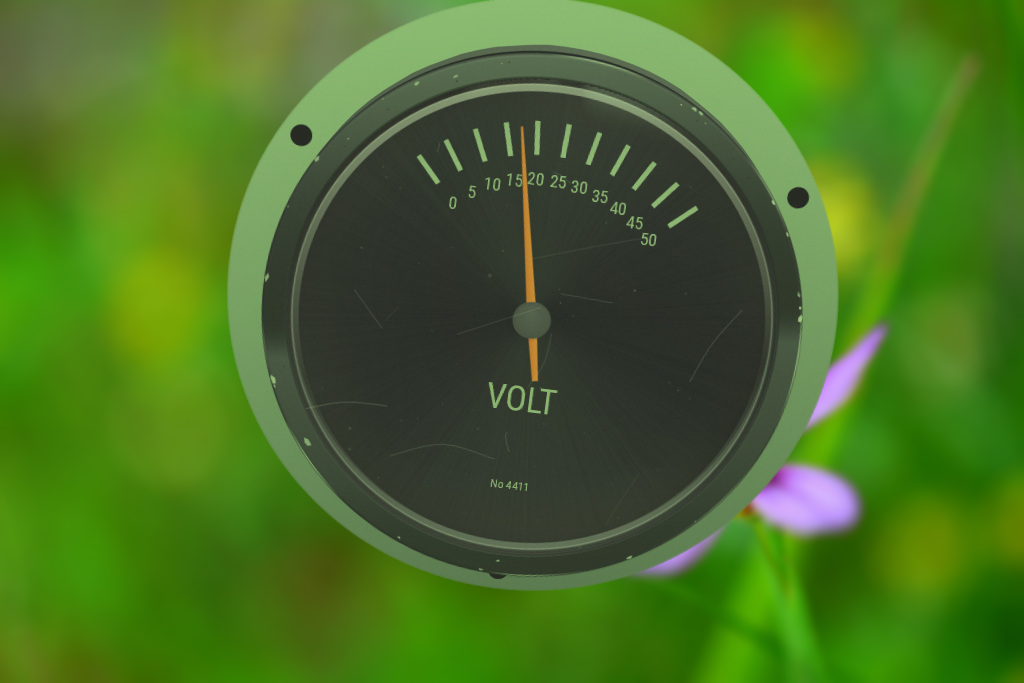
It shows V 17.5
